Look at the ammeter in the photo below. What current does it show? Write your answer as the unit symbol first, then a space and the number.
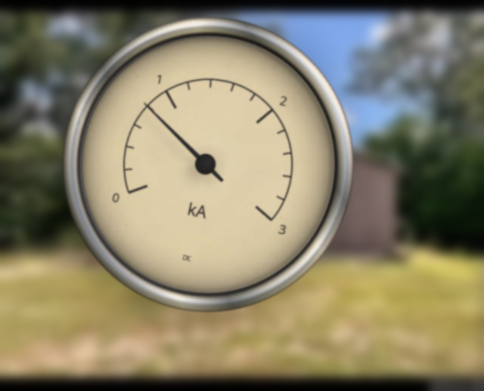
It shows kA 0.8
